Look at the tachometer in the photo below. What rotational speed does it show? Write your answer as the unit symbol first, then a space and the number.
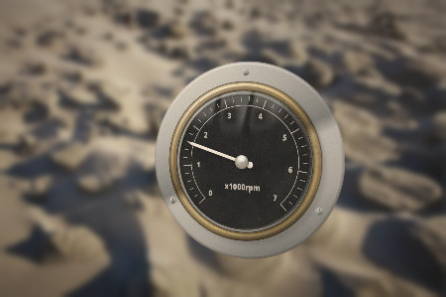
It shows rpm 1600
